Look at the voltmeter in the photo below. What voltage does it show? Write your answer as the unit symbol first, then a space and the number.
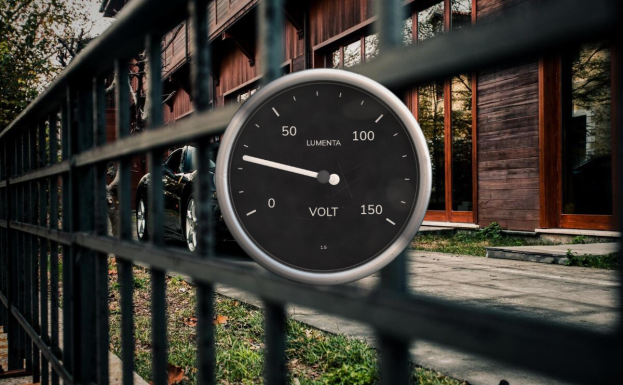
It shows V 25
